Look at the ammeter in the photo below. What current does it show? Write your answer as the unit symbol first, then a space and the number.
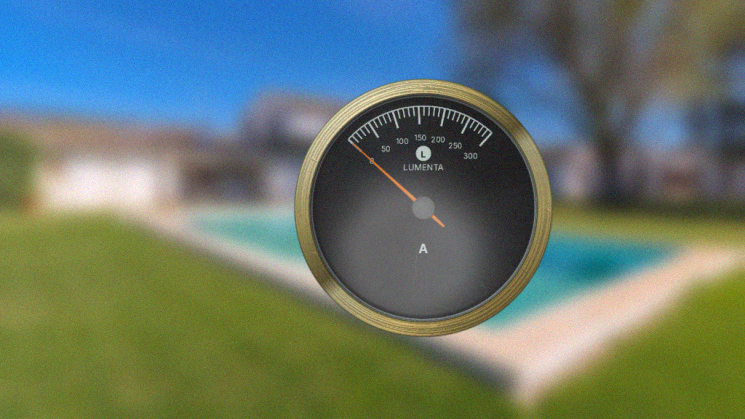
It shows A 0
